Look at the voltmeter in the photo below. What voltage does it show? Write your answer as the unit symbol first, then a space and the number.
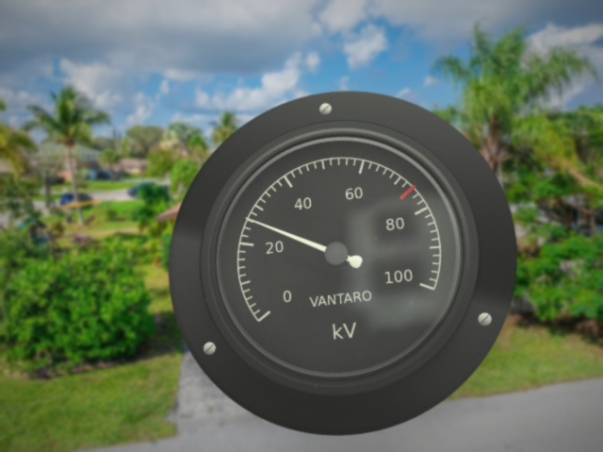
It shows kV 26
